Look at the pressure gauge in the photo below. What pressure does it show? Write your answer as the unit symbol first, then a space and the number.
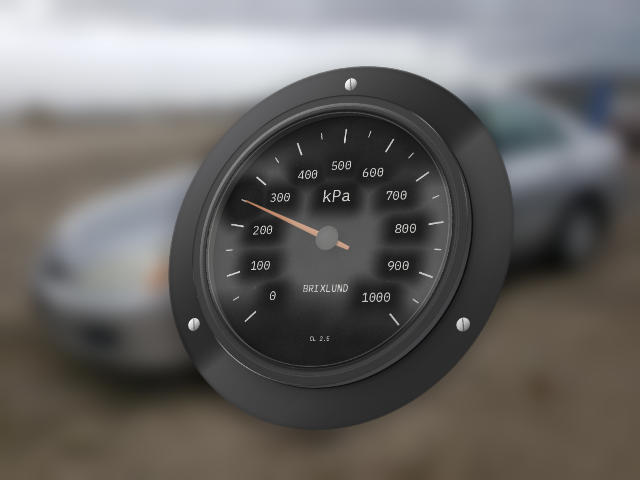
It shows kPa 250
